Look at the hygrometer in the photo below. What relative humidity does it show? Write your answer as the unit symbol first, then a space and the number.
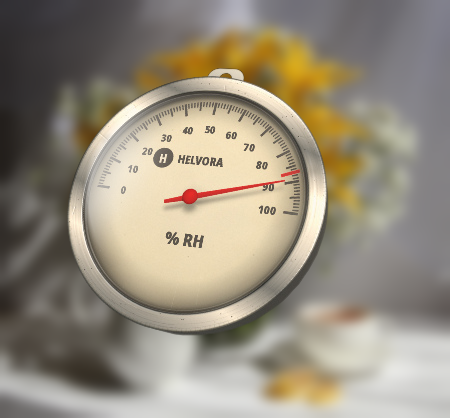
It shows % 90
